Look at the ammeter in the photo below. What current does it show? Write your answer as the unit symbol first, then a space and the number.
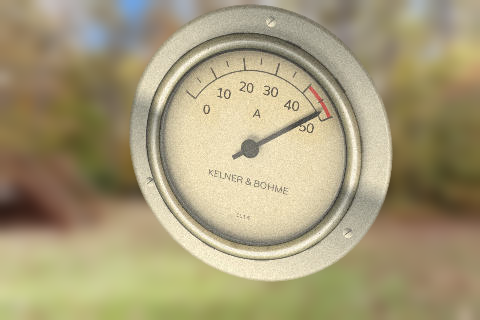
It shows A 47.5
